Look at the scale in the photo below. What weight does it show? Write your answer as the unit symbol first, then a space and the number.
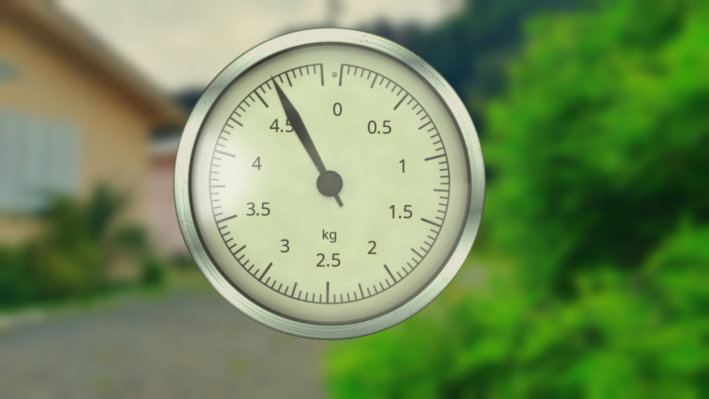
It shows kg 4.65
